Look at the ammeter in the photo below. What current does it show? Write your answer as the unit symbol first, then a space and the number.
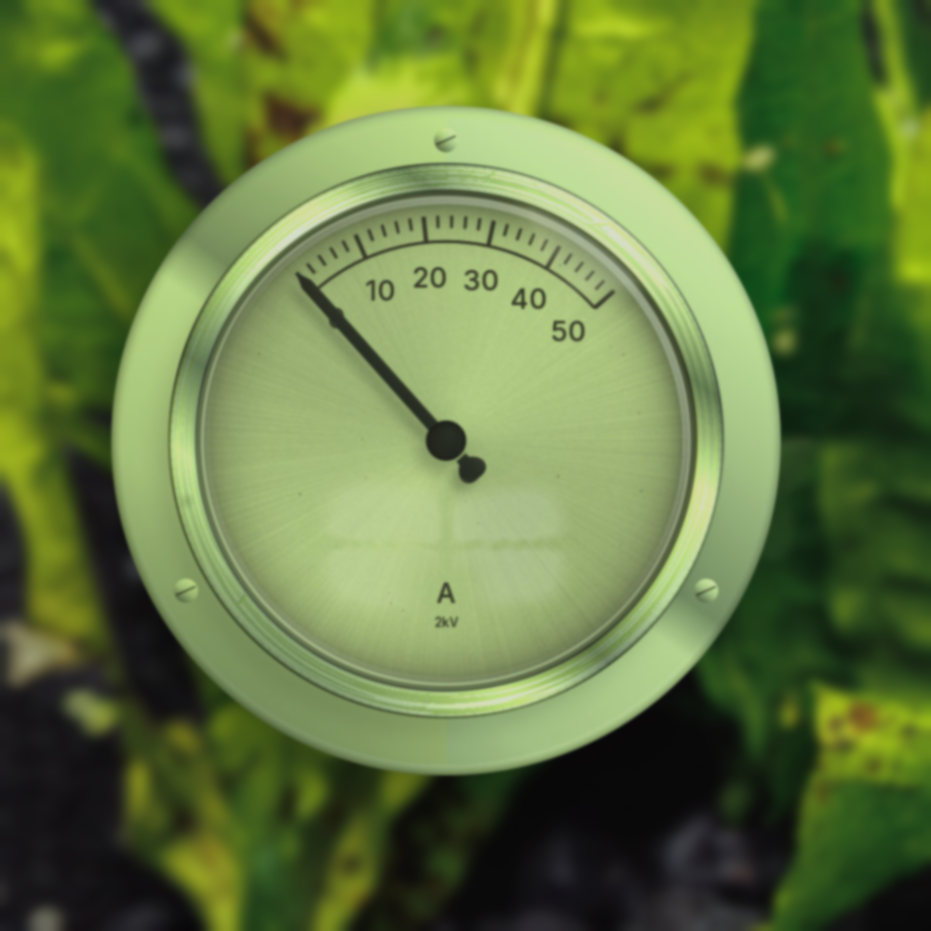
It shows A 0
